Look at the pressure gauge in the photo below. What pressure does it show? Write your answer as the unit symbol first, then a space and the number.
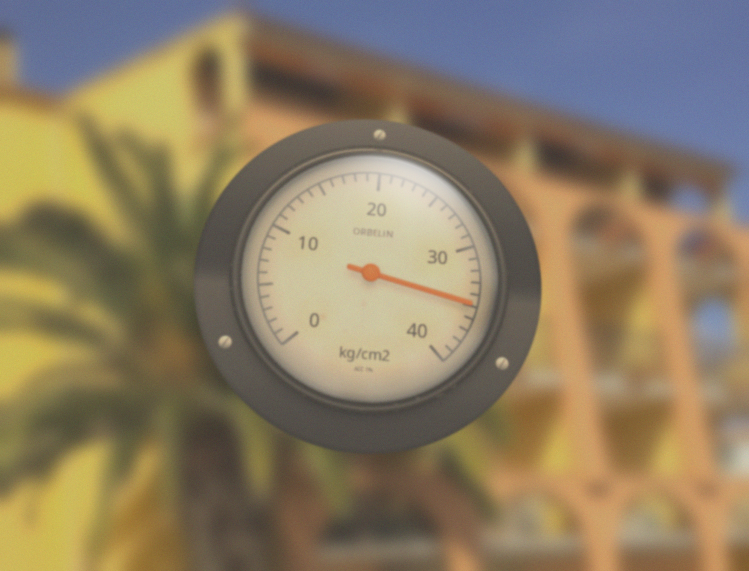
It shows kg/cm² 35
